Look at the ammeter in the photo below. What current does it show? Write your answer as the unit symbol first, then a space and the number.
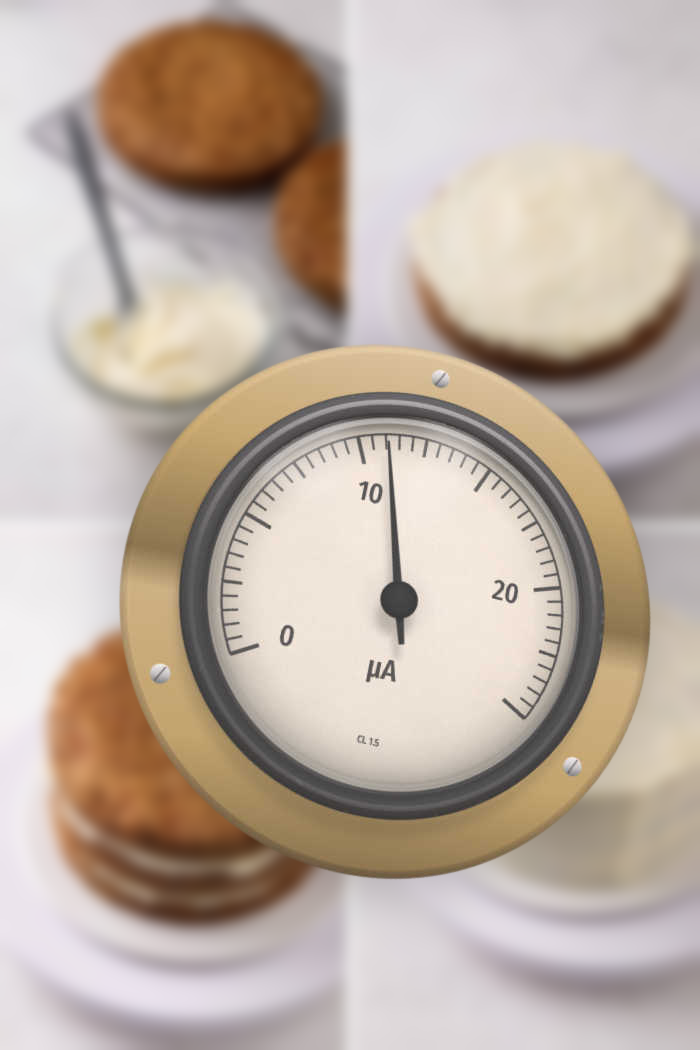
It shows µA 11
